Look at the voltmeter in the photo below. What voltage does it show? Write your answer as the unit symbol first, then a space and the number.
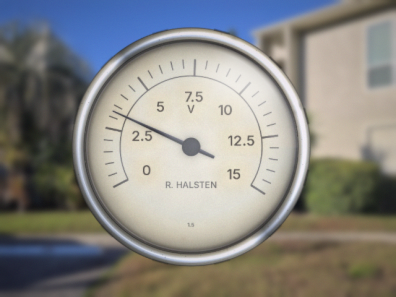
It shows V 3.25
